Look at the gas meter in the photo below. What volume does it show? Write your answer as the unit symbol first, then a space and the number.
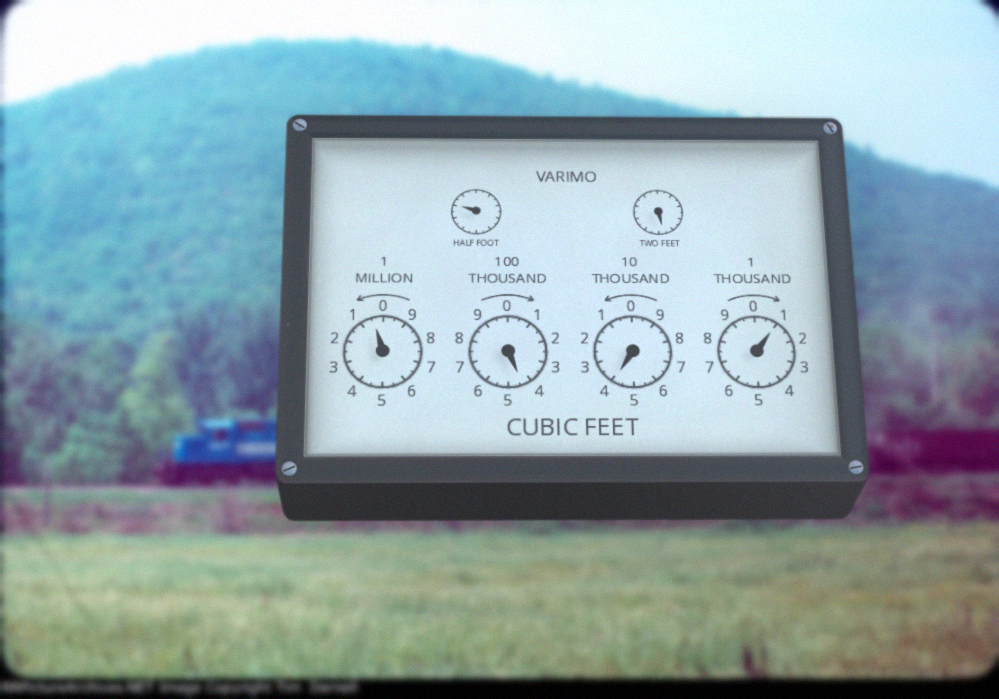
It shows ft³ 44100
